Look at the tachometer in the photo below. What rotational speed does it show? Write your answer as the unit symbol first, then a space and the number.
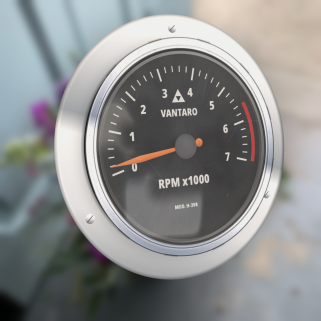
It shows rpm 200
